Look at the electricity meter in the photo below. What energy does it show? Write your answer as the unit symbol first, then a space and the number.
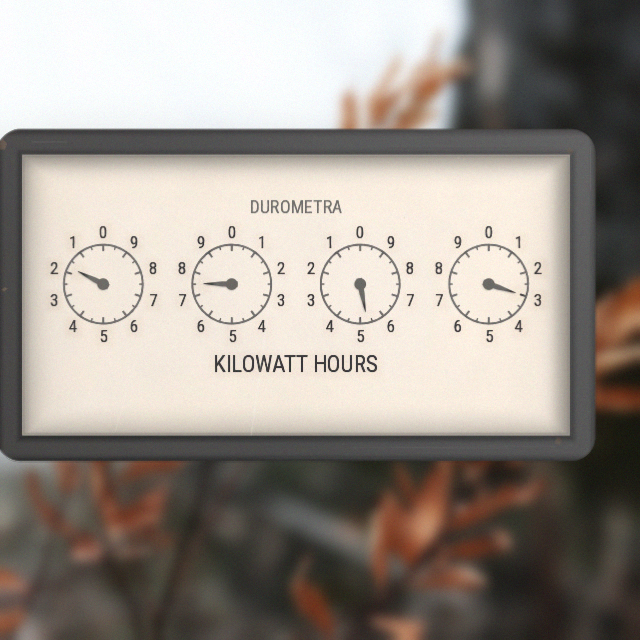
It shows kWh 1753
